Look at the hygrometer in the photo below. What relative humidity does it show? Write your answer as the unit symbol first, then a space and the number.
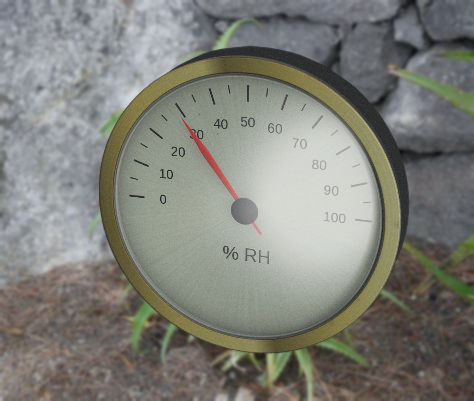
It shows % 30
